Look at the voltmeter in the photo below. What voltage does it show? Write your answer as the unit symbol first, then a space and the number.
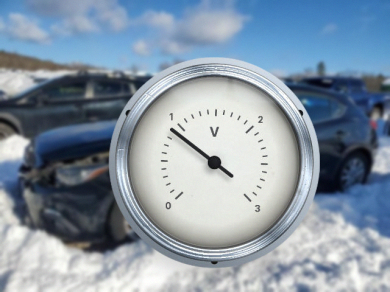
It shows V 0.9
